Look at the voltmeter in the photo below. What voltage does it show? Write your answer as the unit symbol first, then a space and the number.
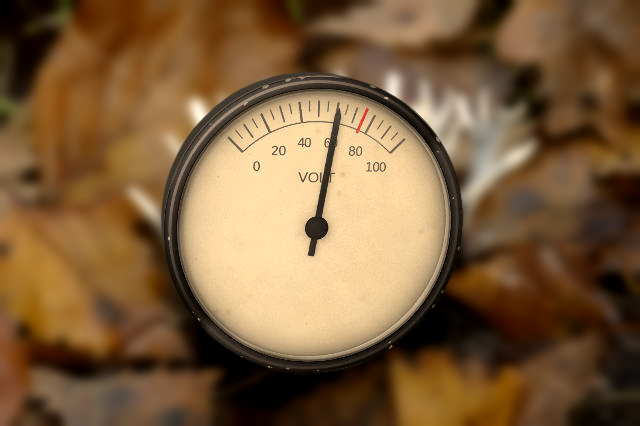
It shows V 60
